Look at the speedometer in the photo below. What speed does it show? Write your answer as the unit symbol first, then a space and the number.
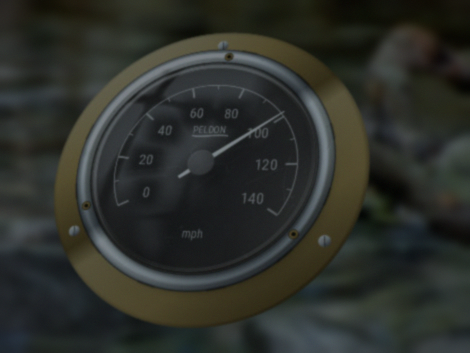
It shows mph 100
